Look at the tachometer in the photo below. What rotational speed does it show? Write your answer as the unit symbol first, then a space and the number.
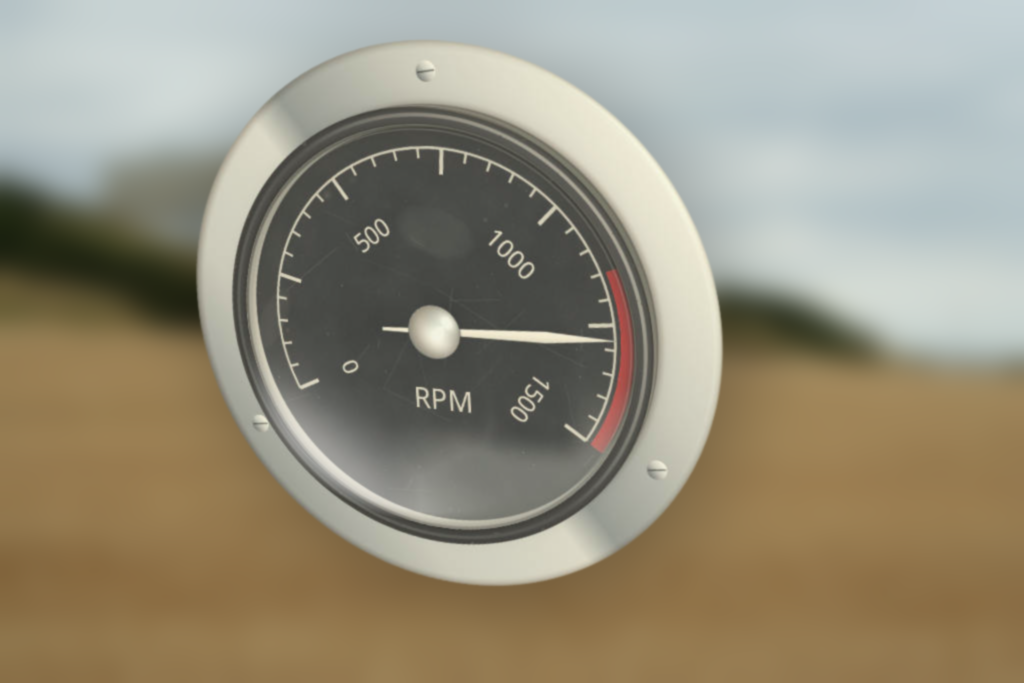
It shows rpm 1275
